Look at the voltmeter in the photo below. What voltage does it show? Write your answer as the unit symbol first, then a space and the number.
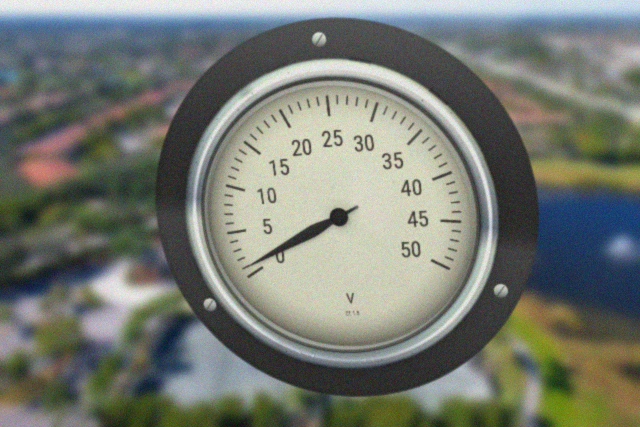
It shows V 1
